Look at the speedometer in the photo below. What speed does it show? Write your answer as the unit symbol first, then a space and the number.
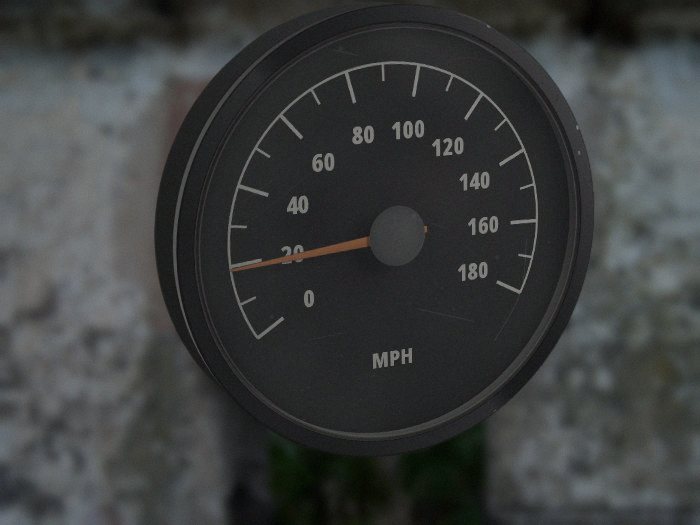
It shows mph 20
